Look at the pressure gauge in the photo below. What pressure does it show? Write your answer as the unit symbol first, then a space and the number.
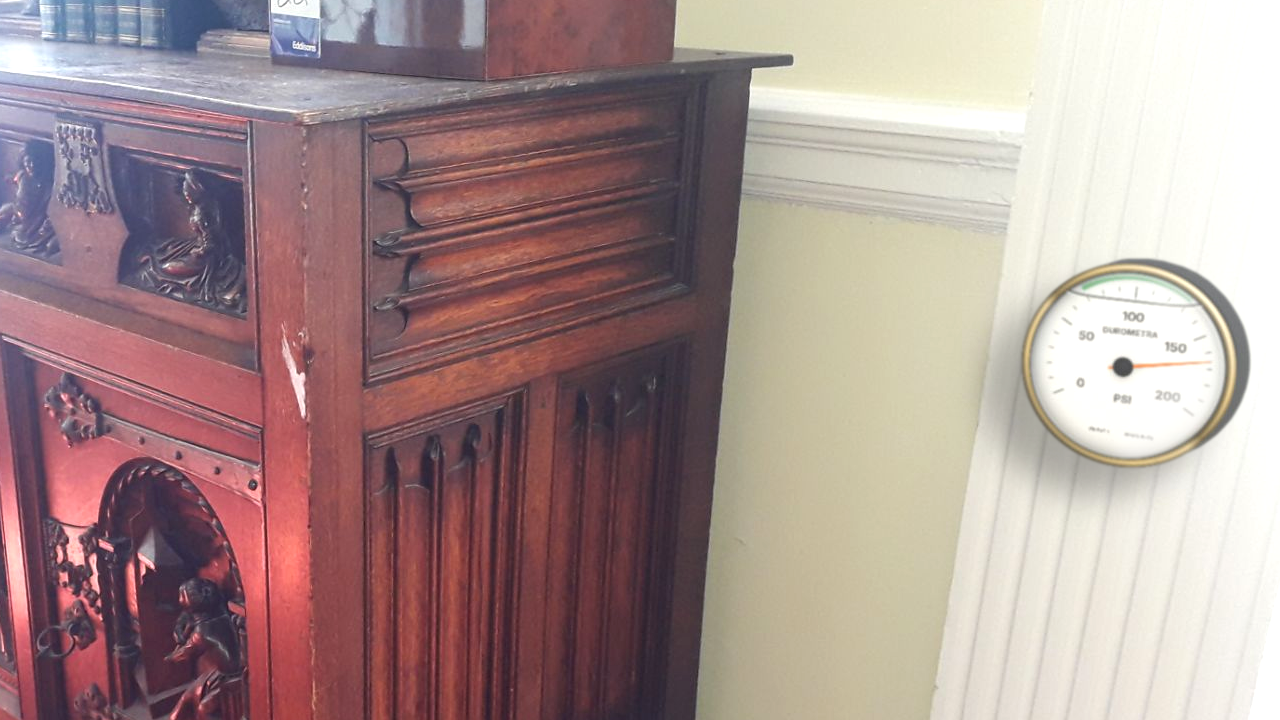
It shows psi 165
